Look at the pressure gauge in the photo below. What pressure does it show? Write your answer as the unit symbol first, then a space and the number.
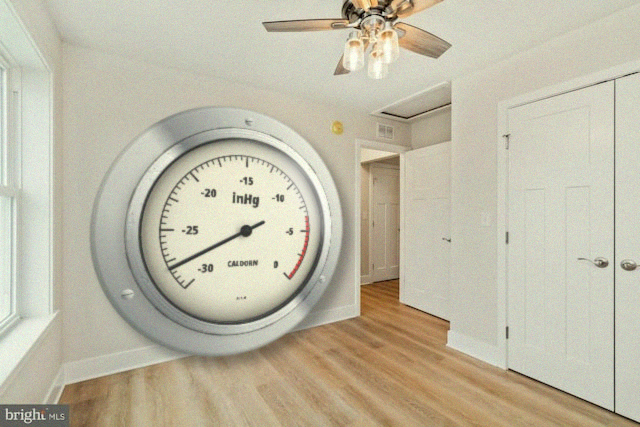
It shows inHg -28
